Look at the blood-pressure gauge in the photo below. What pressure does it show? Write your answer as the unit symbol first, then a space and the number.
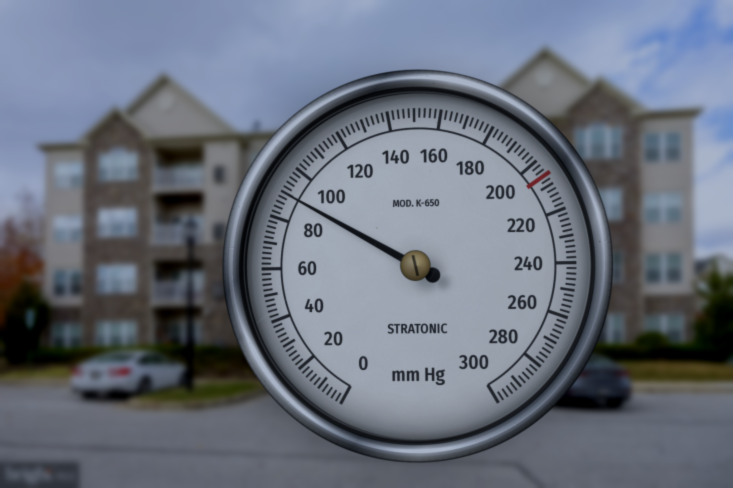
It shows mmHg 90
